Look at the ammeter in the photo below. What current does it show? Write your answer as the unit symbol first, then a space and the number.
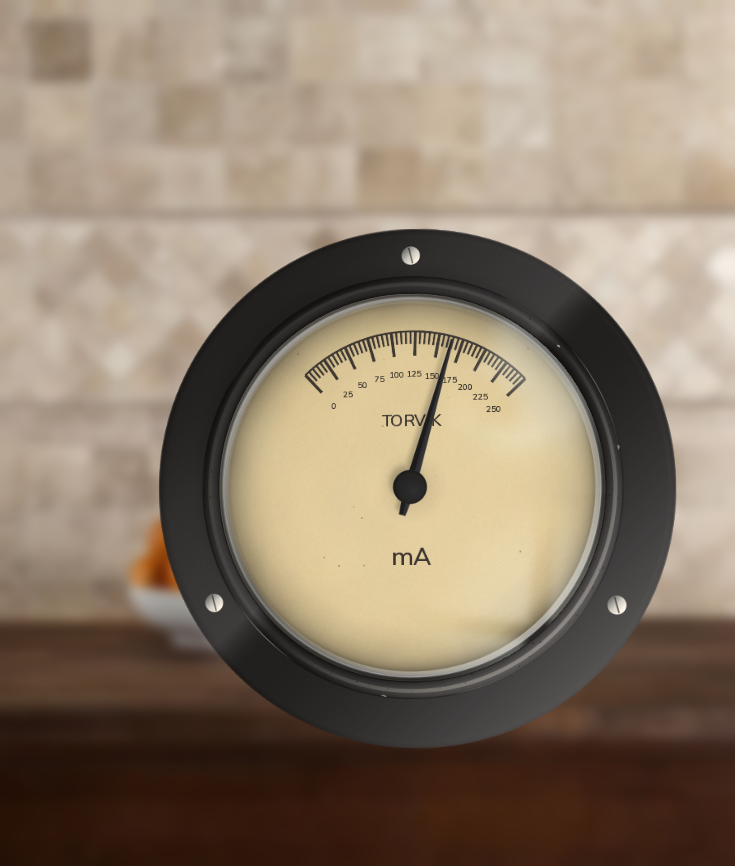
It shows mA 165
